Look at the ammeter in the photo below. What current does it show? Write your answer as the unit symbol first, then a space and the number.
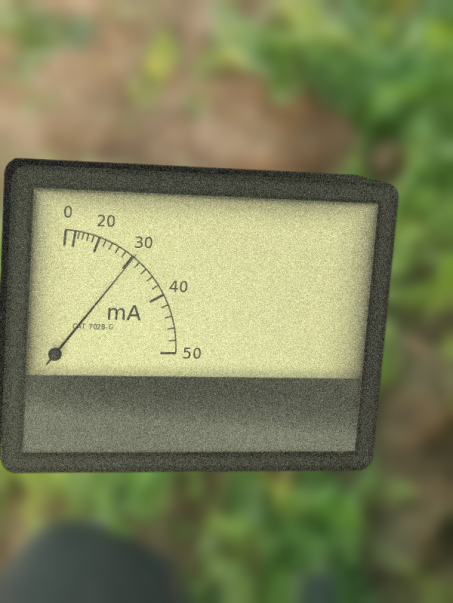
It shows mA 30
